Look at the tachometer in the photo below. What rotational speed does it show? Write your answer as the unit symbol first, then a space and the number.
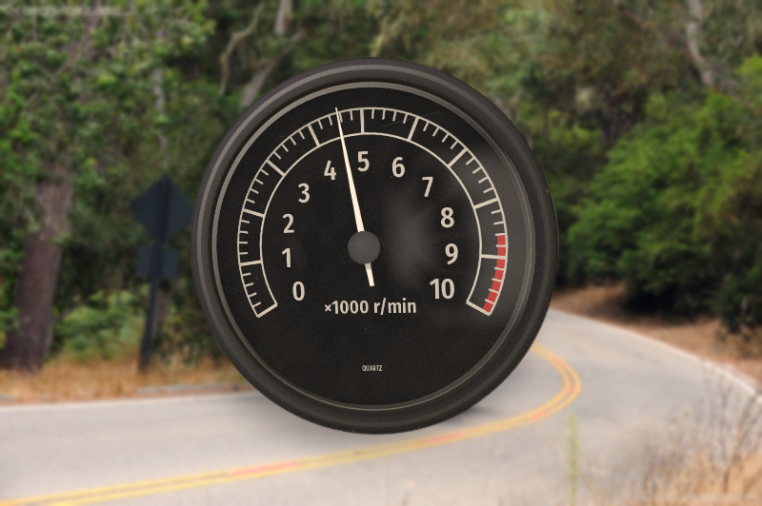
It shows rpm 4600
